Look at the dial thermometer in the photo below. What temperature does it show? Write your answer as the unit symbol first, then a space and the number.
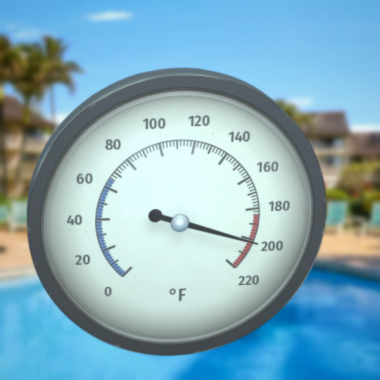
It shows °F 200
